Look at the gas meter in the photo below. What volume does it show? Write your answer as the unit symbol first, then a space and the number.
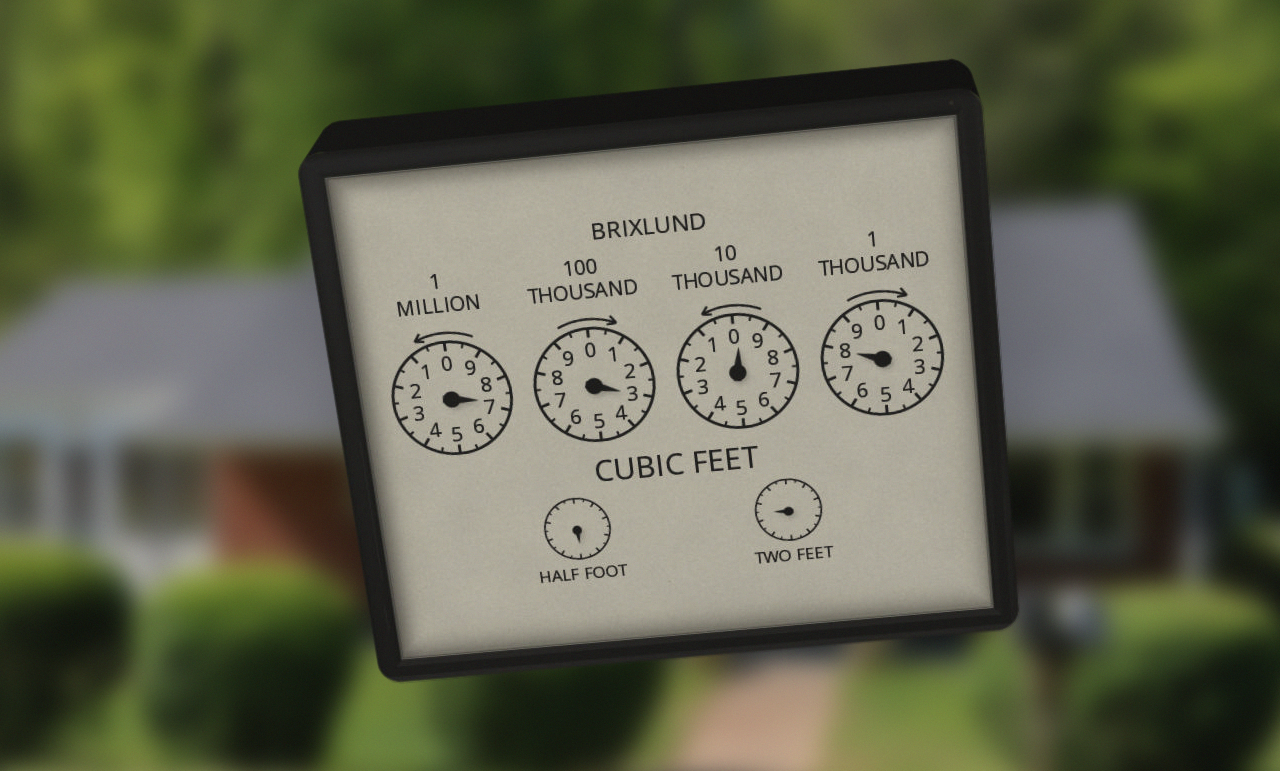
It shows ft³ 729800
